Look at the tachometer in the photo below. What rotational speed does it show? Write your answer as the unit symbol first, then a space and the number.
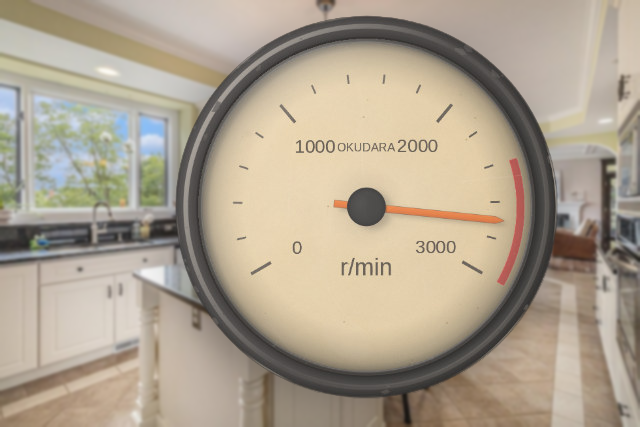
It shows rpm 2700
